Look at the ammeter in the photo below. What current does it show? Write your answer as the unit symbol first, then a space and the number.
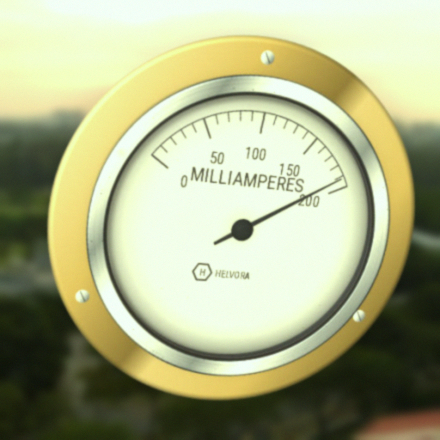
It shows mA 190
